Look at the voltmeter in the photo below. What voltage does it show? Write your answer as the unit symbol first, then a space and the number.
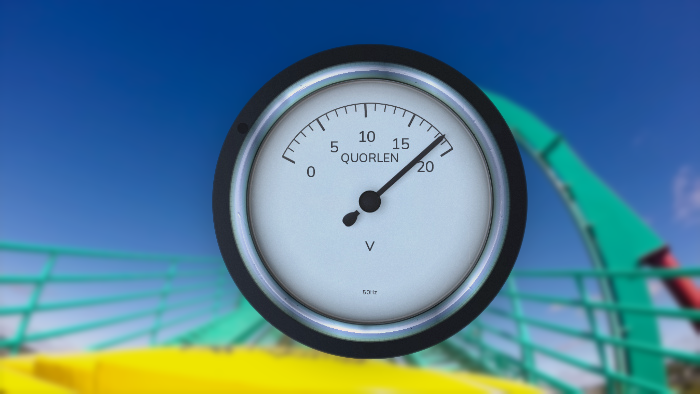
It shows V 18.5
